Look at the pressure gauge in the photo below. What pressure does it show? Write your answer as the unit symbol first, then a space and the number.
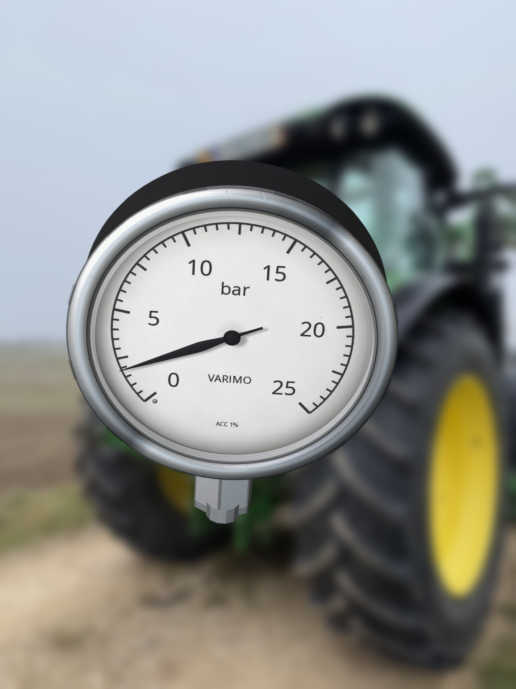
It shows bar 2
